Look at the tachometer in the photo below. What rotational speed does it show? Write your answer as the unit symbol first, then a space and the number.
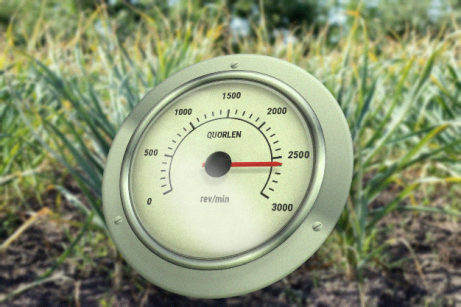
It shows rpm 2600
